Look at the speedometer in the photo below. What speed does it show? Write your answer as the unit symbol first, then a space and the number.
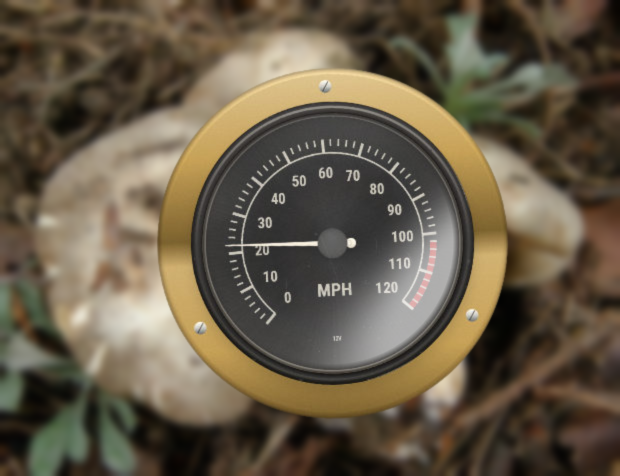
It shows mph 22
